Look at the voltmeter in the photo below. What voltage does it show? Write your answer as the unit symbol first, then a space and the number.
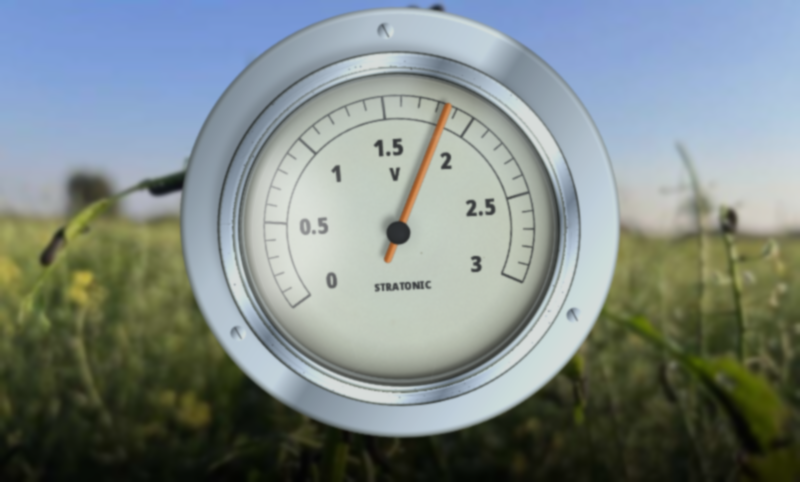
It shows V 1.85
